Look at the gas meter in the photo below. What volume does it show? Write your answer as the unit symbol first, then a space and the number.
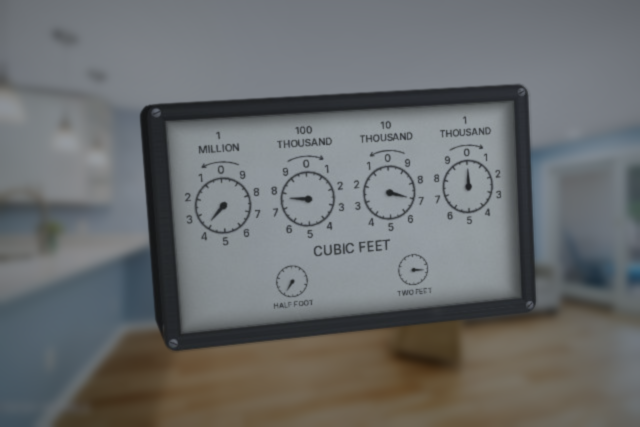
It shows ft³ 377000
